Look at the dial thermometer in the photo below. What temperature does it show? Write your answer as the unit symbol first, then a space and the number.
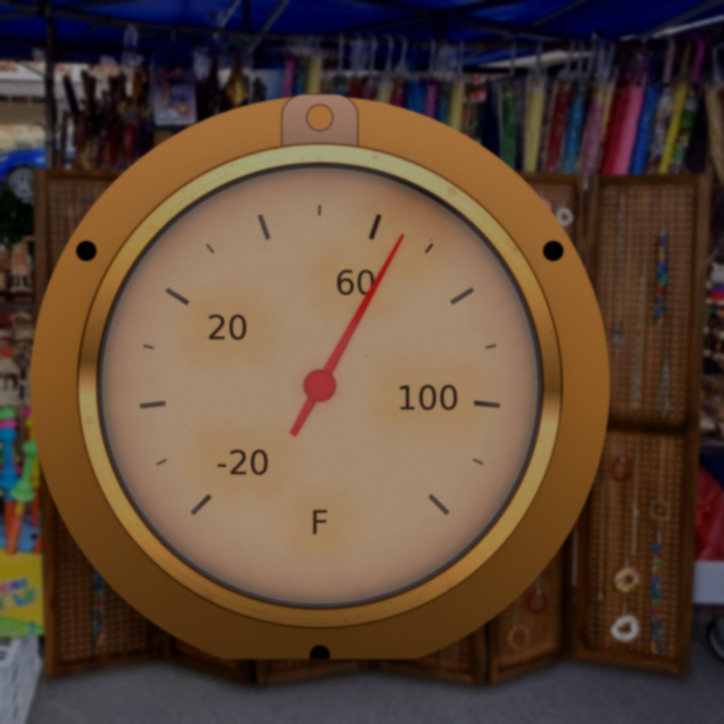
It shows °F 65
